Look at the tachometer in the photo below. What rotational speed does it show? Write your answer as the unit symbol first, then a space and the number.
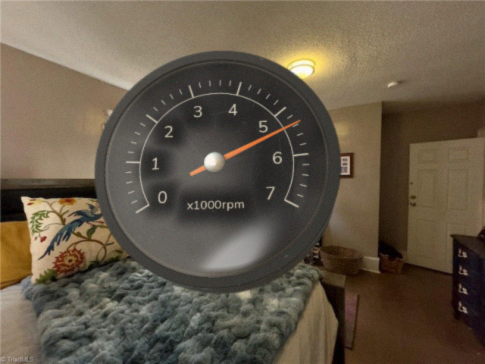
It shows rpm 5400
